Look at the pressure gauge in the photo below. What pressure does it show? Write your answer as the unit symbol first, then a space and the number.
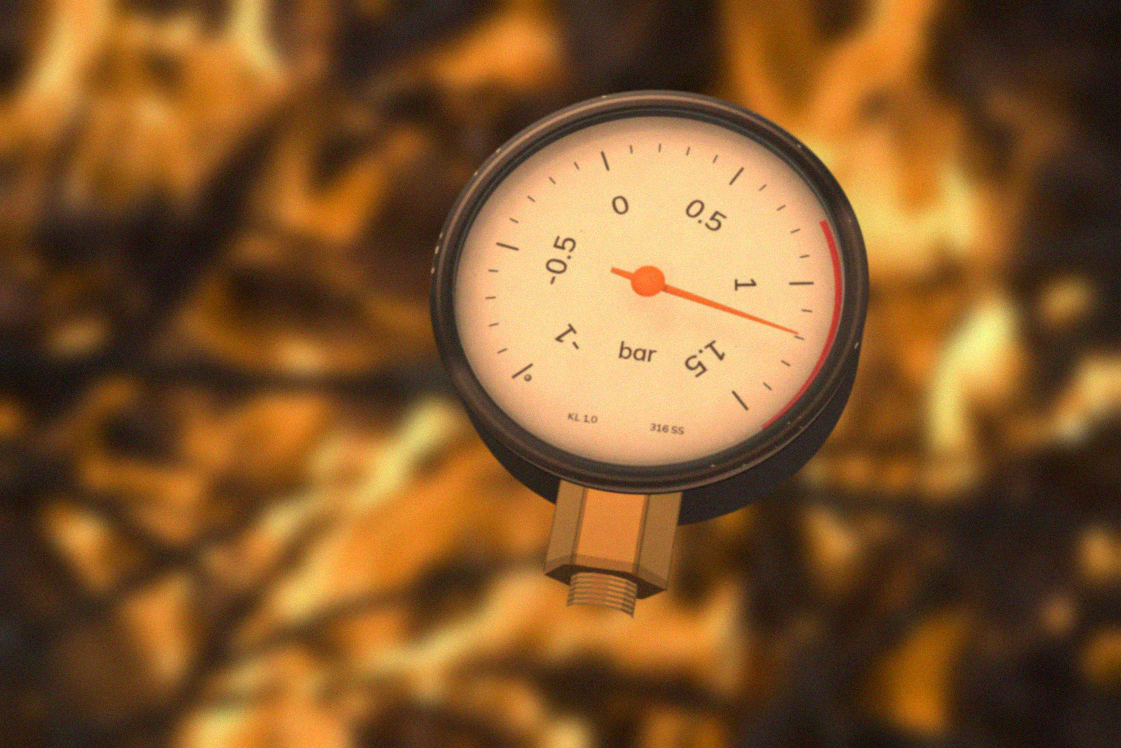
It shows bar 1.2
